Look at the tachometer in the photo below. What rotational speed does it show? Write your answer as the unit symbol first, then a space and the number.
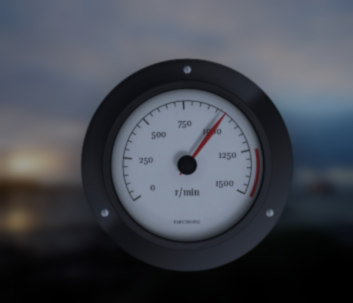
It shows rpm 1000
